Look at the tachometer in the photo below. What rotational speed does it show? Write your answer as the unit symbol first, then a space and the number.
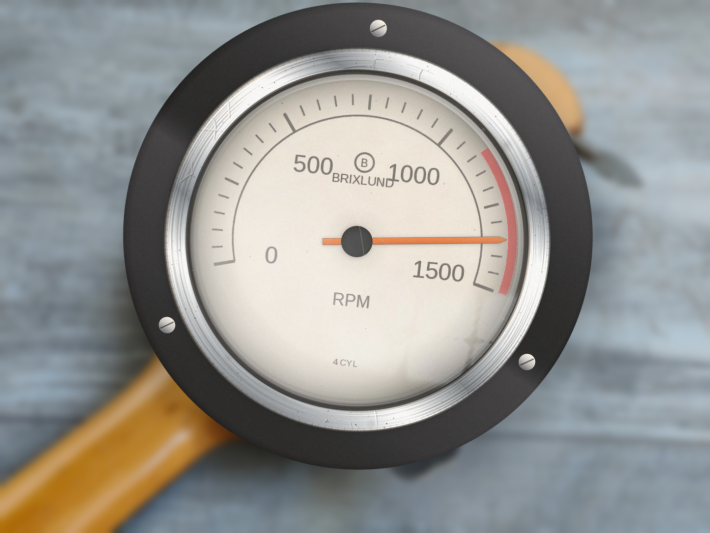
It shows rpm 1350
